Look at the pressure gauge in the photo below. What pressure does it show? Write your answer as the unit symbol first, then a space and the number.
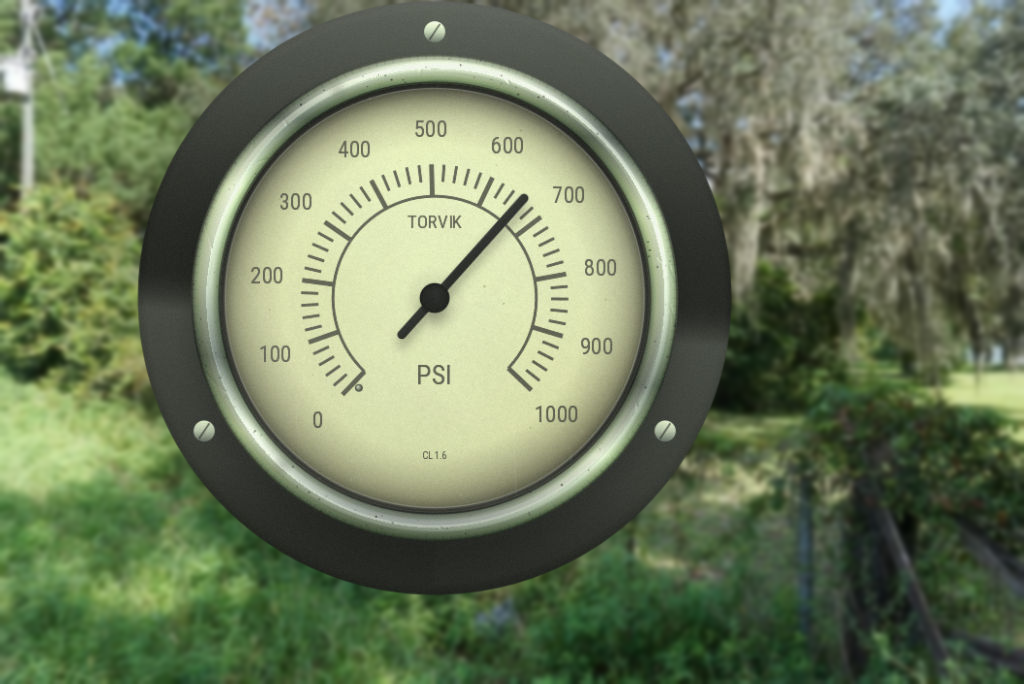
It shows psi 660
